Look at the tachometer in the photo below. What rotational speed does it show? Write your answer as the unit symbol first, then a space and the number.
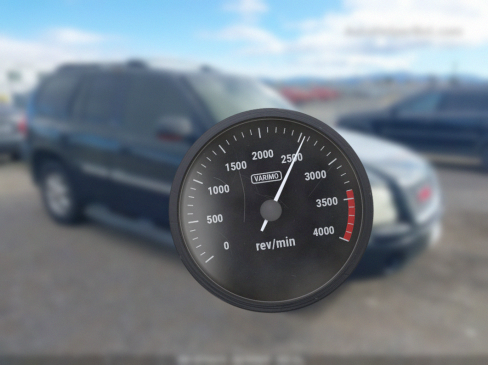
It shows rpm 2550
